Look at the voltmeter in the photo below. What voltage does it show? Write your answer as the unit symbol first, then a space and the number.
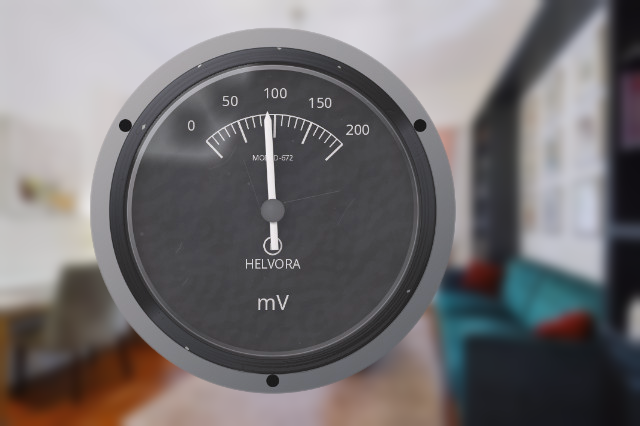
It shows mV 90
